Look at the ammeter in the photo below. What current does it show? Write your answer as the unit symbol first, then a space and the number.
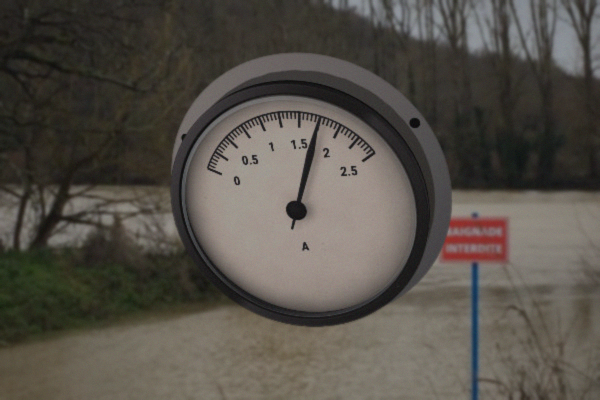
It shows A 1.75
